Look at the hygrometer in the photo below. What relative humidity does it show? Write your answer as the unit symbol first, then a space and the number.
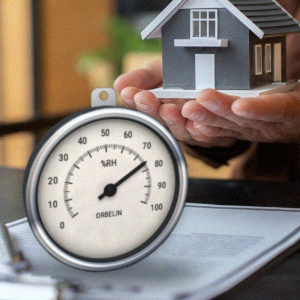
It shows % 75
